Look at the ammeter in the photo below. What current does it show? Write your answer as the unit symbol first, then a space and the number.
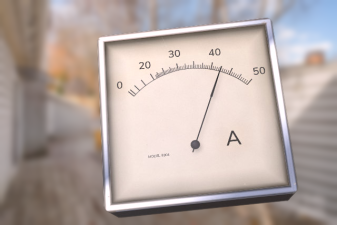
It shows A 42.5
